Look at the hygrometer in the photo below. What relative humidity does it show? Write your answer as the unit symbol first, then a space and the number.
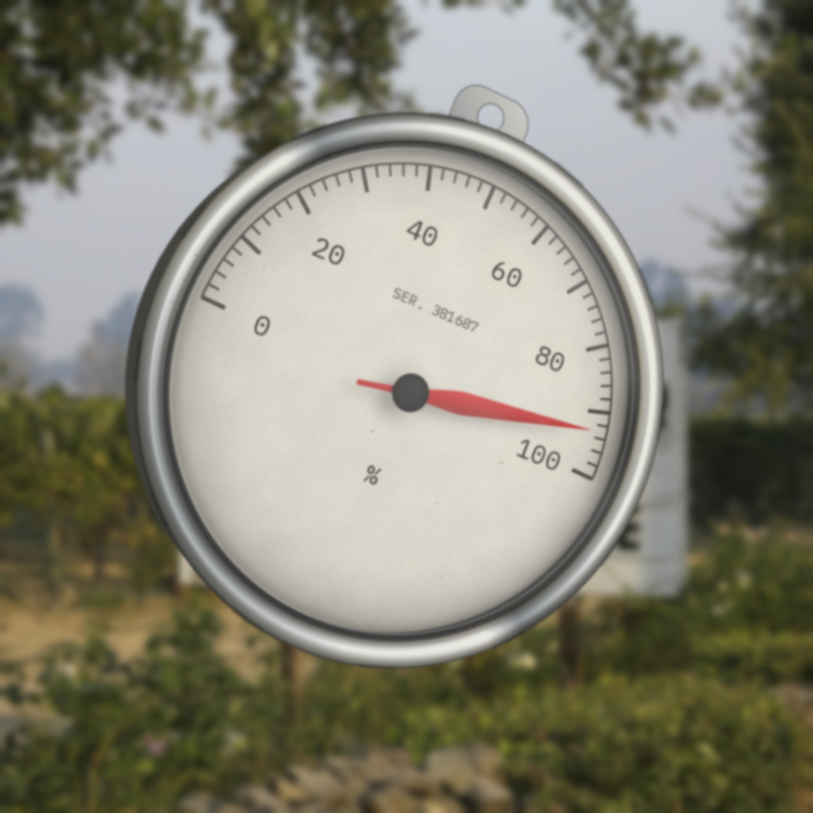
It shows % 93
